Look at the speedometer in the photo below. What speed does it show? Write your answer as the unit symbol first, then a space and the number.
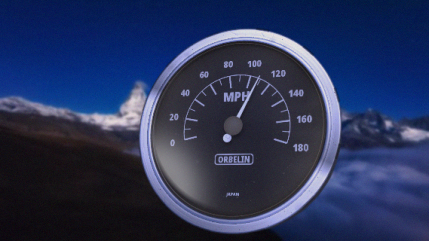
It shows mph 110
